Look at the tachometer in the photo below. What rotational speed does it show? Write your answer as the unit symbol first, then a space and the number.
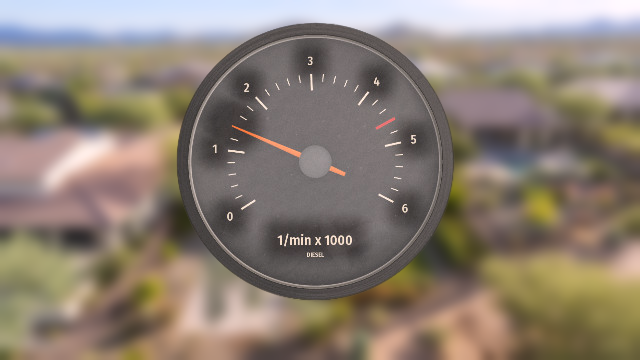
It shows rpm 1400
